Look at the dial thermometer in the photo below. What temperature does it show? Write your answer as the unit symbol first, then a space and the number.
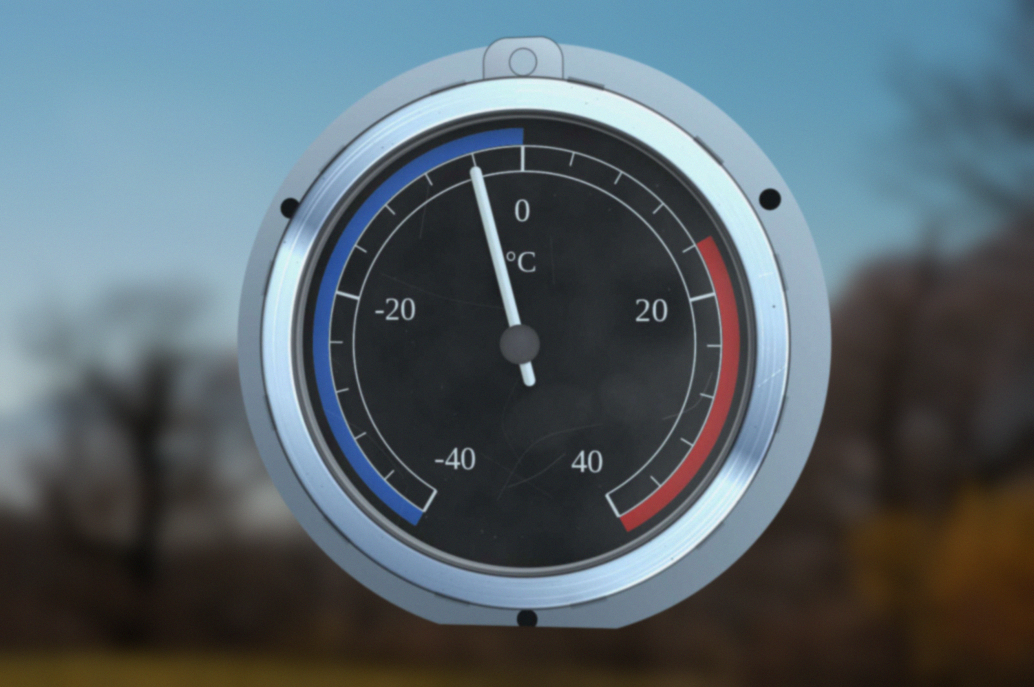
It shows °C -4
